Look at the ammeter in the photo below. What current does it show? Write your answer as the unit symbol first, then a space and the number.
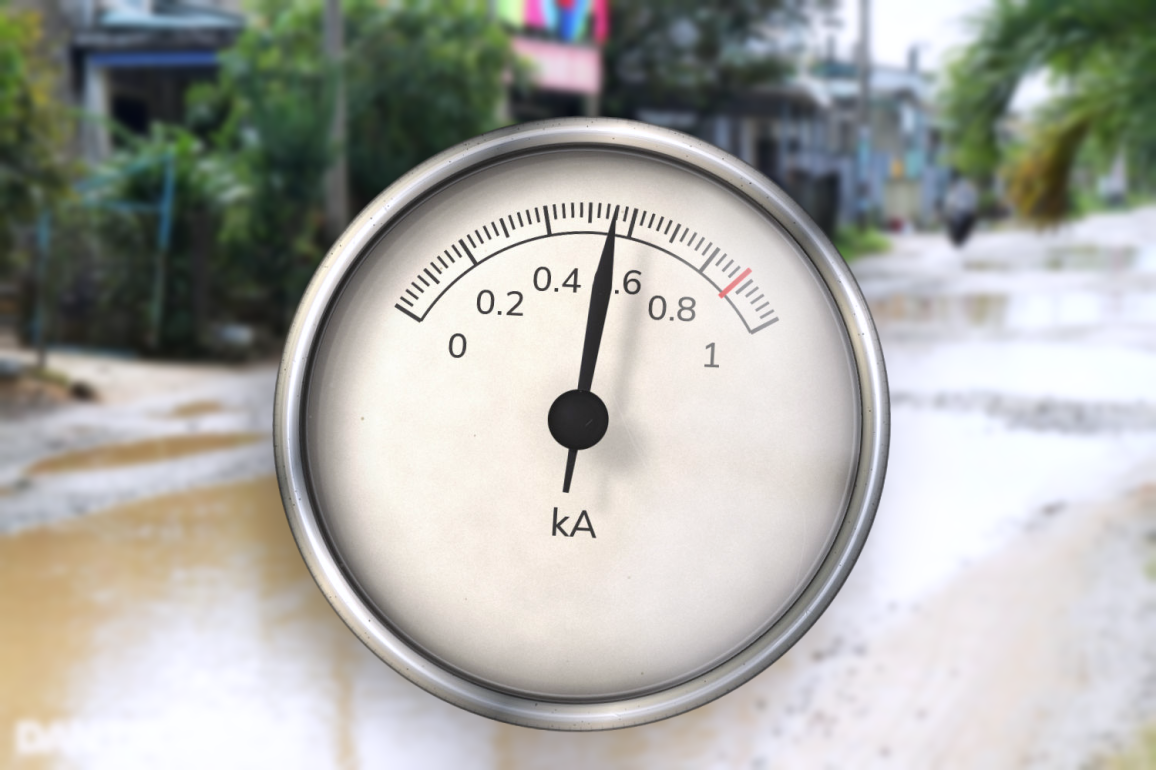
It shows kA 0.56
